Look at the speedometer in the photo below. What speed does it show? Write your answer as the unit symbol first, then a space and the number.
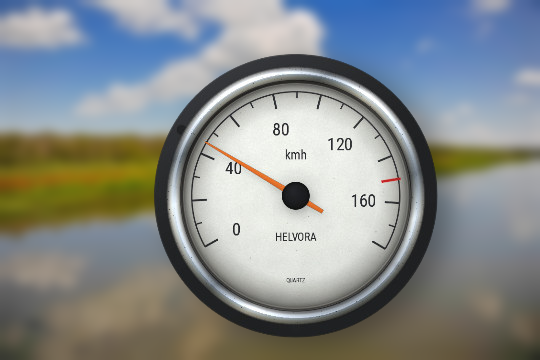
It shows km/h 45
